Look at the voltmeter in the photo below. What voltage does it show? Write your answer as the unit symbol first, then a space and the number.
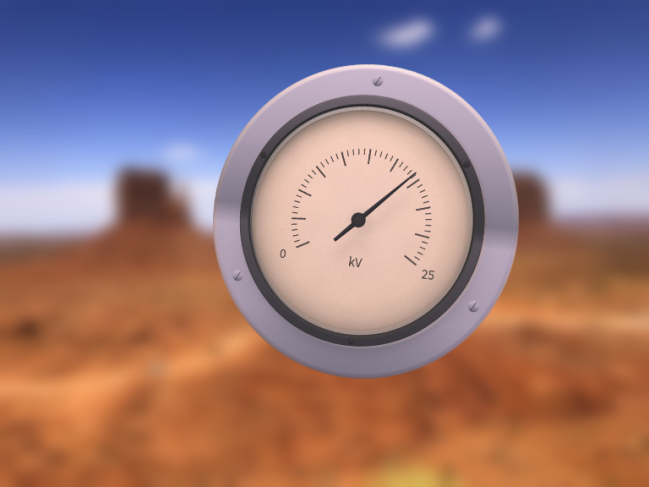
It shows kV 17
